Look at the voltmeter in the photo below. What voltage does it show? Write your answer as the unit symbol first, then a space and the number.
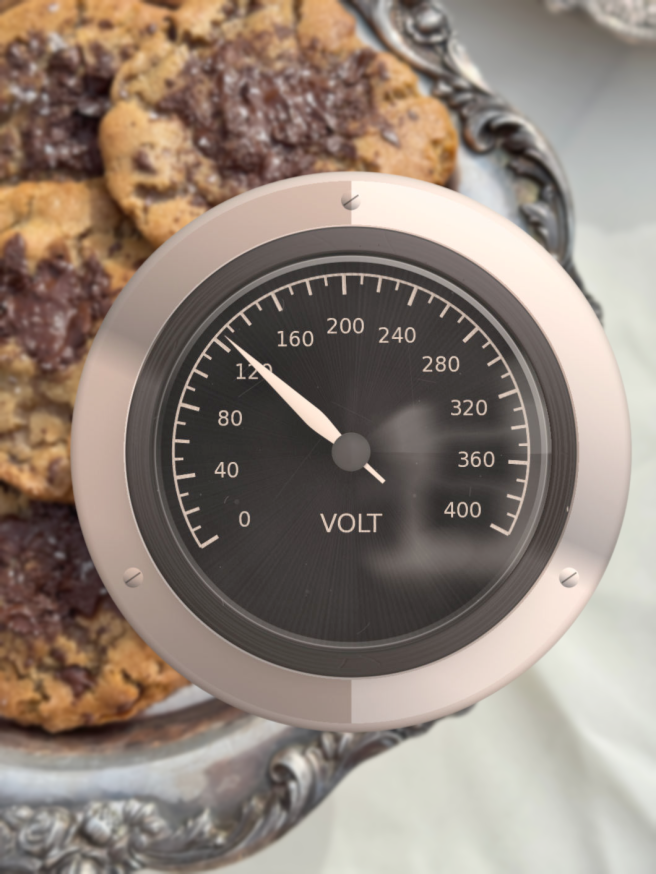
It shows V 125
